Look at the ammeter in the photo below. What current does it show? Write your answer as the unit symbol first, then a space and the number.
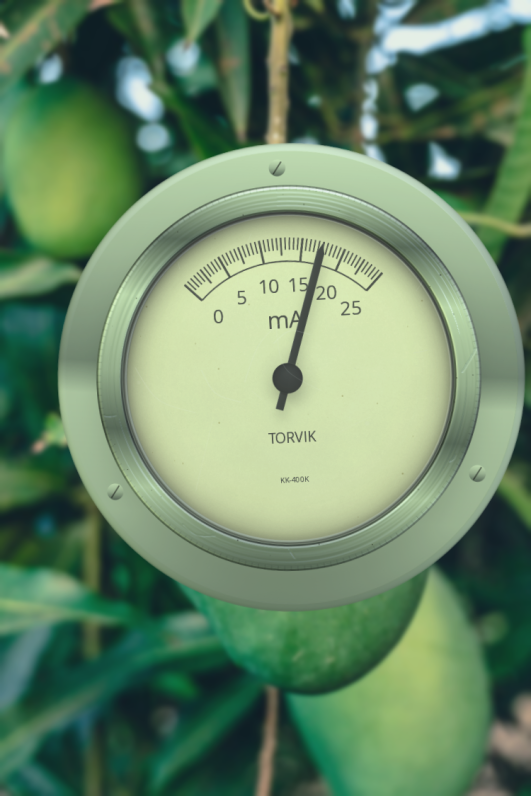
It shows mA 17.5
